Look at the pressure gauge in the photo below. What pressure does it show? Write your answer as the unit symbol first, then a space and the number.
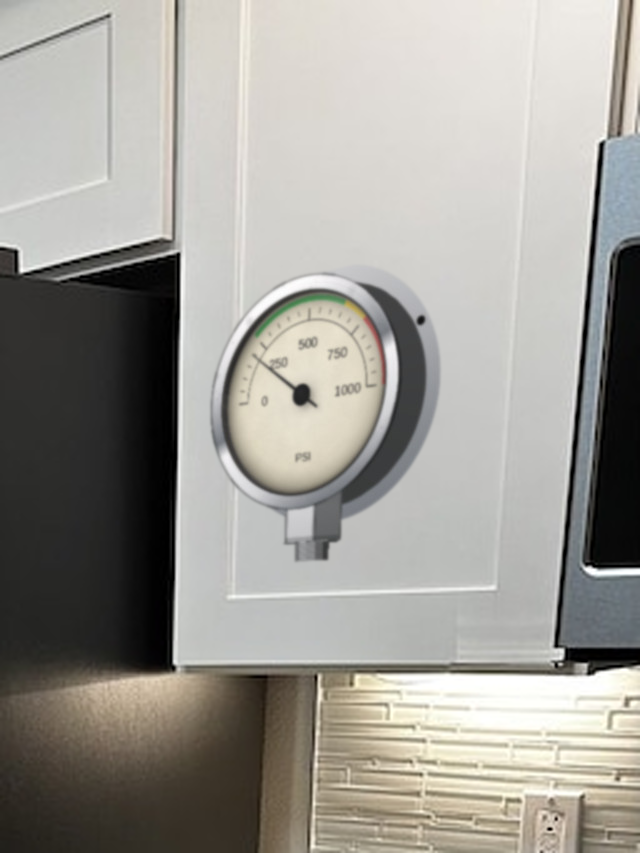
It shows psi 200
